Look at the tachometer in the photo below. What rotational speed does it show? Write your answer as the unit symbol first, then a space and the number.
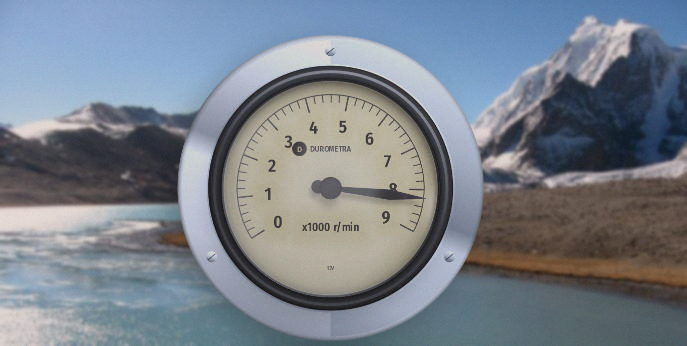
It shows rpm 8200
